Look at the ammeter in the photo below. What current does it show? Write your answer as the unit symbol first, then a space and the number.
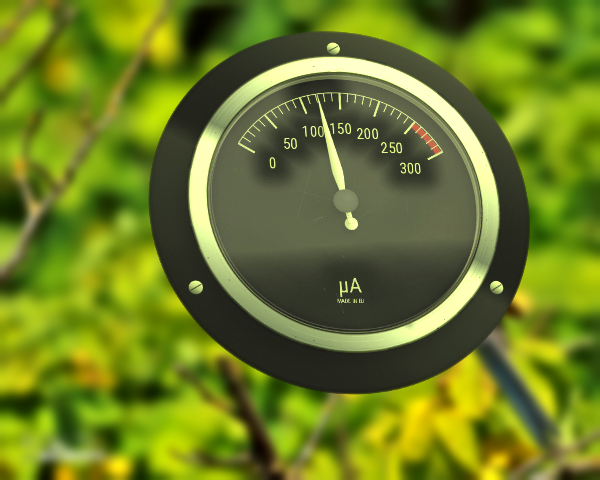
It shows µA 120
